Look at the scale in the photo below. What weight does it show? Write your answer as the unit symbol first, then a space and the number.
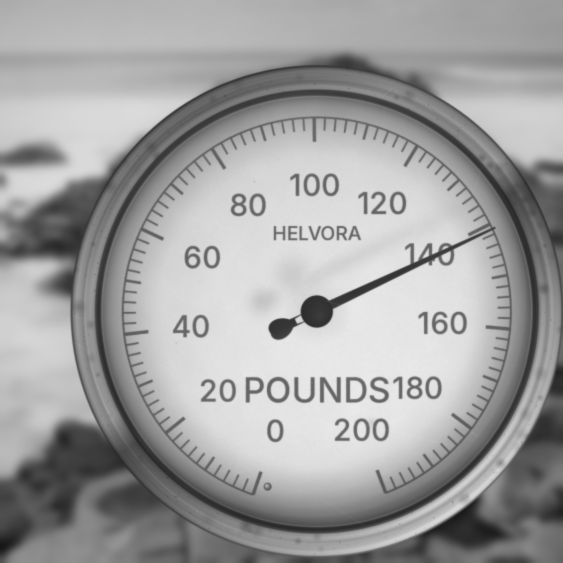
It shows lb 141
